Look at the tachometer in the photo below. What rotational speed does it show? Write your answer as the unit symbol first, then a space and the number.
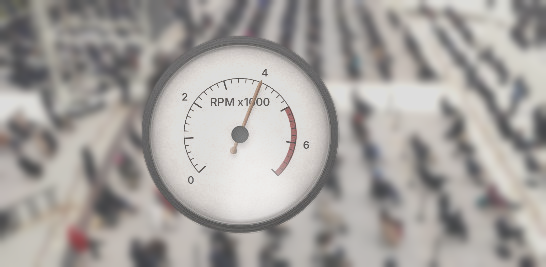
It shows rpm 4000
